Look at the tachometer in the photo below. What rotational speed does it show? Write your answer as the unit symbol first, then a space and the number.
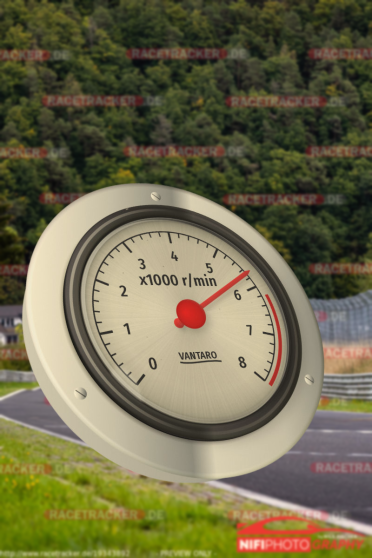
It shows rpm 5700
